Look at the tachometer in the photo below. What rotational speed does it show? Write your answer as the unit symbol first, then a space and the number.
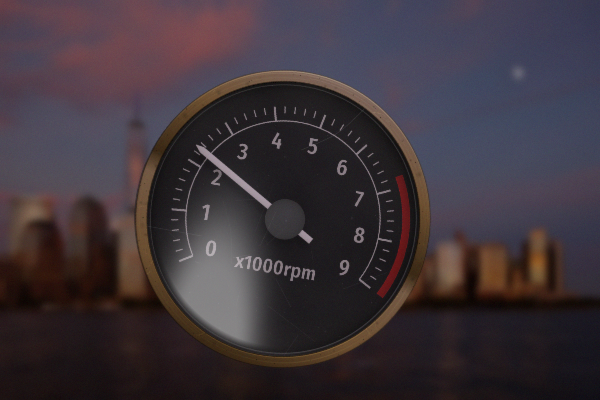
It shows rpm 2300
